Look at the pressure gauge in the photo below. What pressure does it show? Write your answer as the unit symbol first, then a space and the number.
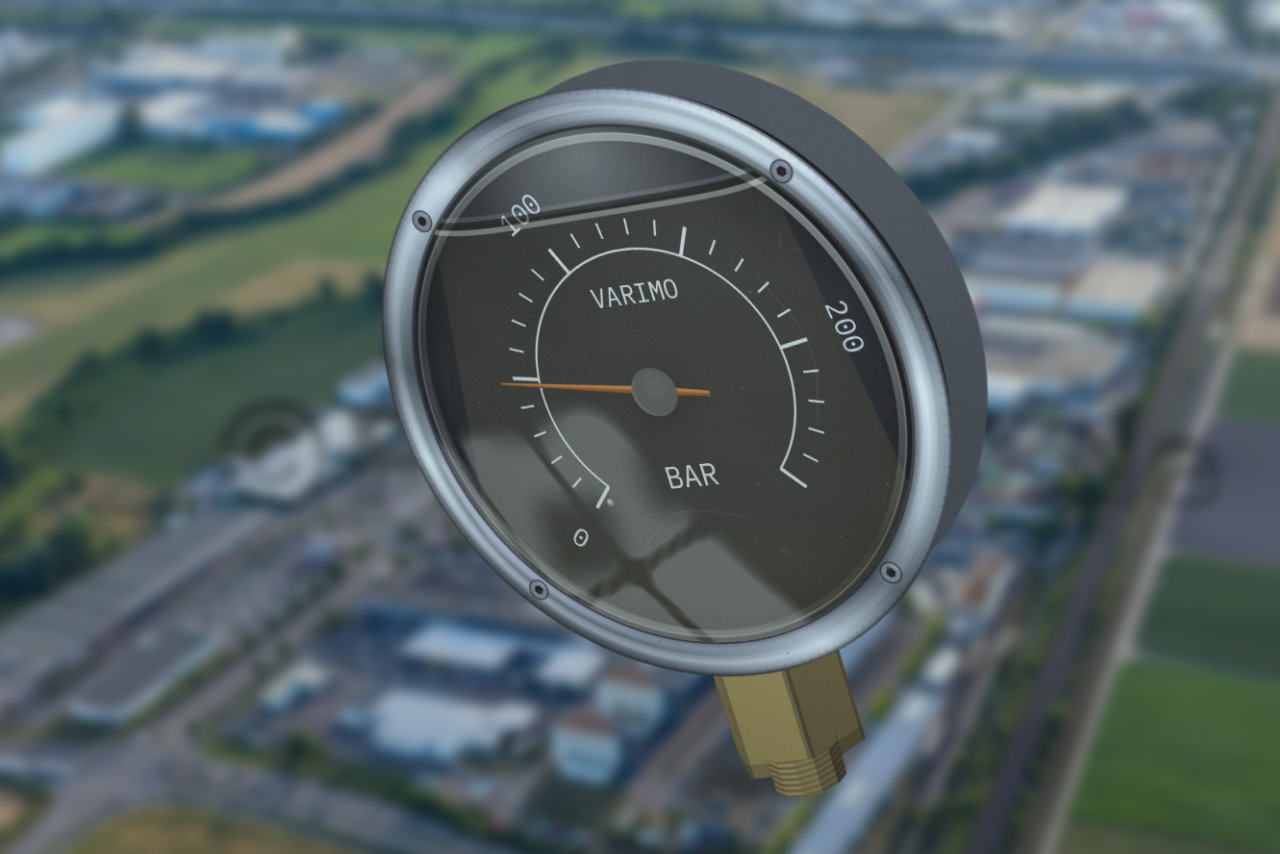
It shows bar 50
